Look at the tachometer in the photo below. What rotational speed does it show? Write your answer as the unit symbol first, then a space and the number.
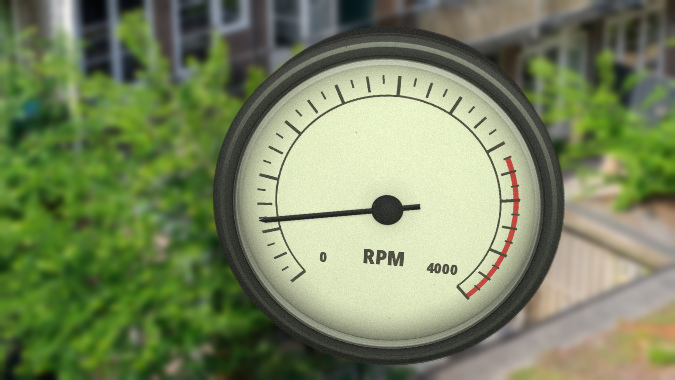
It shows rpm 500
